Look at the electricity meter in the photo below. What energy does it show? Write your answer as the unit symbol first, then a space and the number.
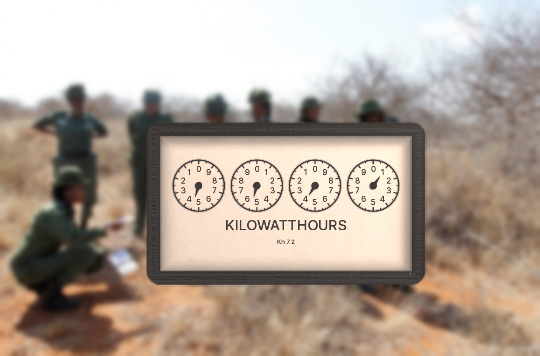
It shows kWh 4541
